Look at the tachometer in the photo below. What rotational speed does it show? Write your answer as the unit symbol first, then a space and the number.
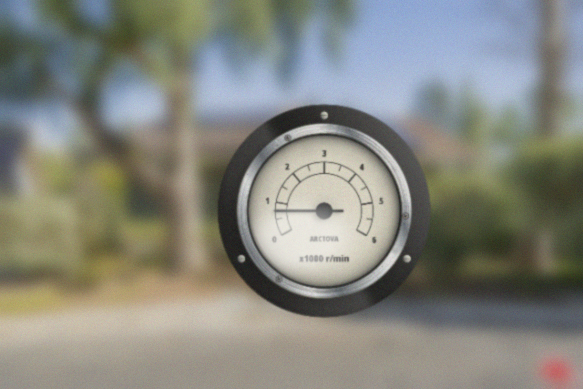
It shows rpm 750
